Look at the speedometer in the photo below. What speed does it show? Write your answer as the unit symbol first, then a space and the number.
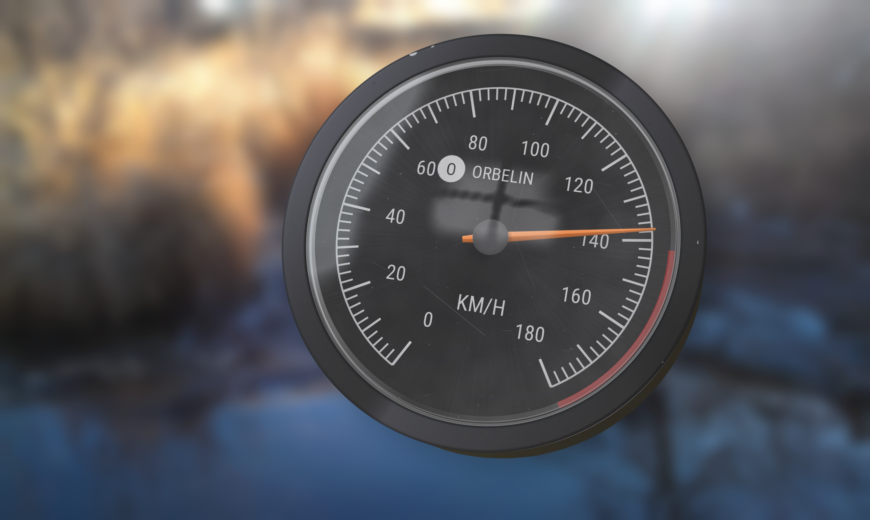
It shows km/h 138
